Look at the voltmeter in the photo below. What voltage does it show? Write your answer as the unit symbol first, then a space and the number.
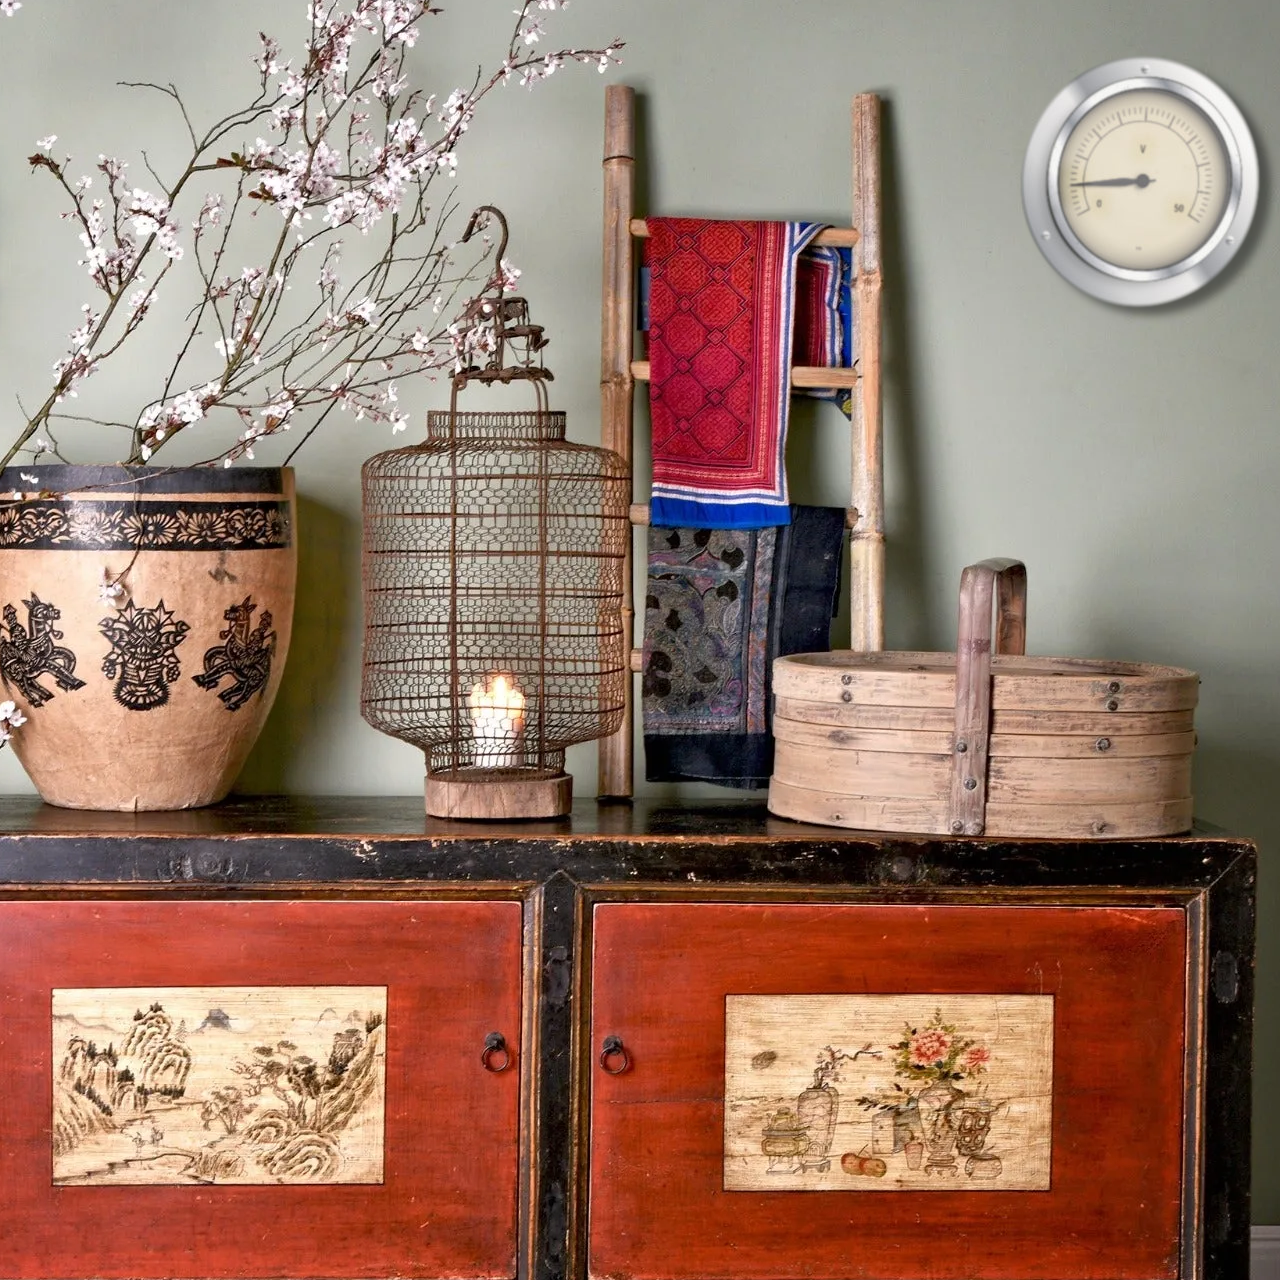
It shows V 5
